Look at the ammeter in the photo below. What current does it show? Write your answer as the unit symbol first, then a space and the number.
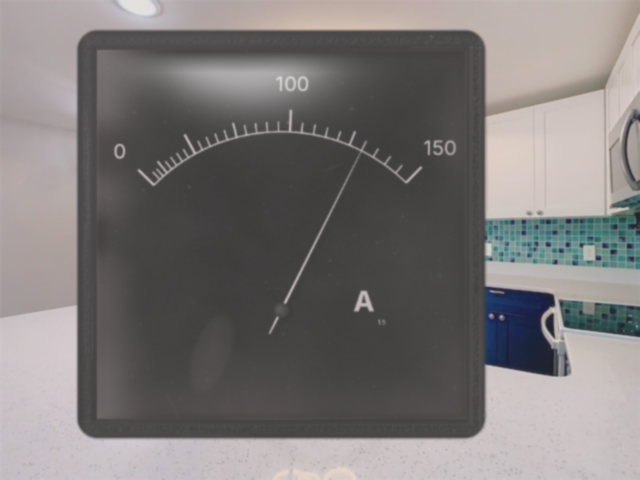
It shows A 130
